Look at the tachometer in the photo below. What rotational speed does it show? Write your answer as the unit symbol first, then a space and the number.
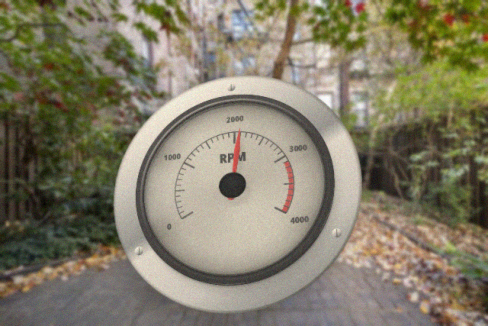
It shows rpm 2100
